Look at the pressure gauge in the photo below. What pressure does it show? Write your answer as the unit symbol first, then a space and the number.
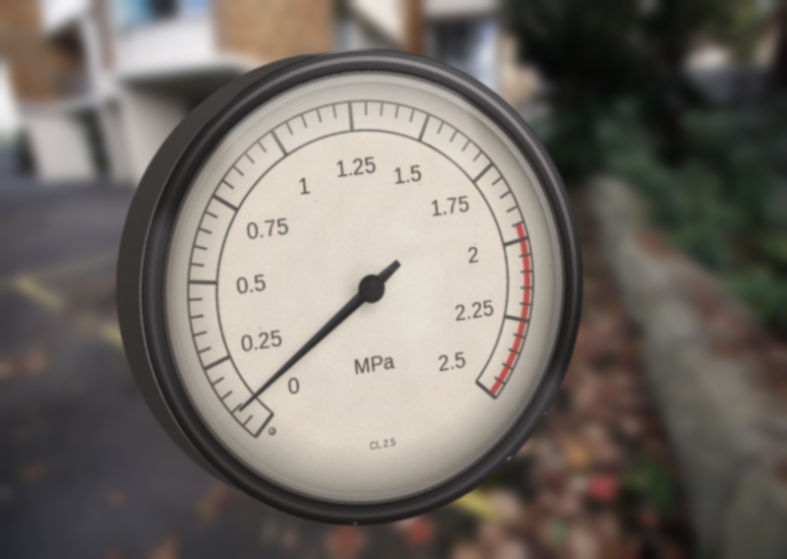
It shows MPa 0.1
